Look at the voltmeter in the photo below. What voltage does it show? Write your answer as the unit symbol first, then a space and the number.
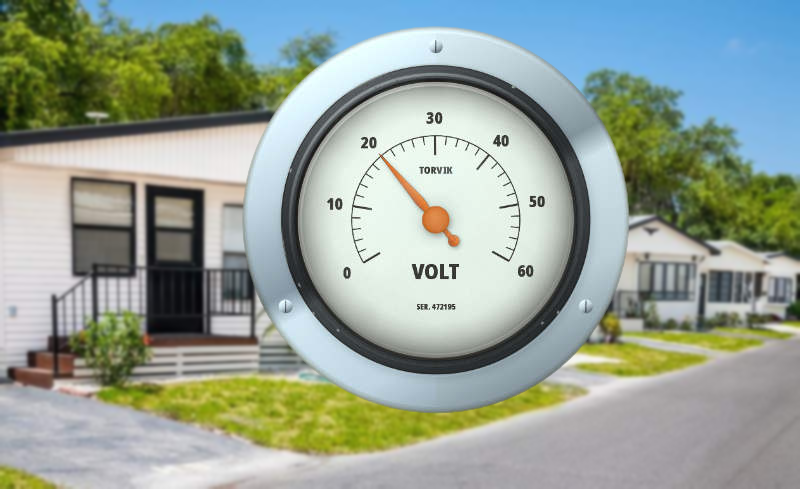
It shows V 20
